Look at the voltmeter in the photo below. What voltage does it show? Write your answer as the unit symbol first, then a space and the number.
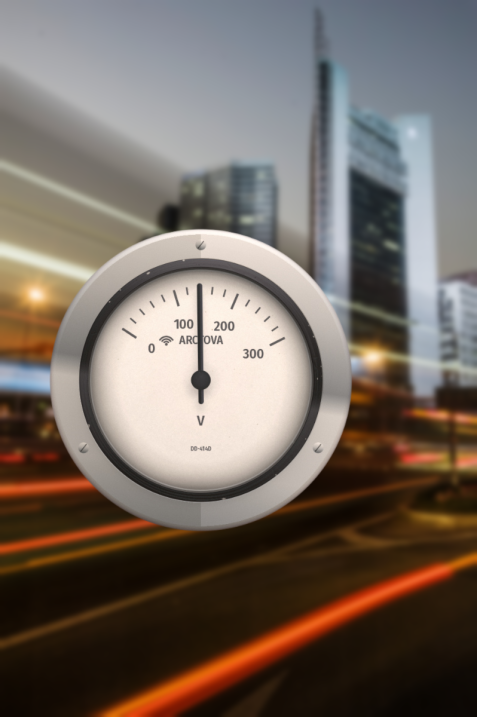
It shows V 140
